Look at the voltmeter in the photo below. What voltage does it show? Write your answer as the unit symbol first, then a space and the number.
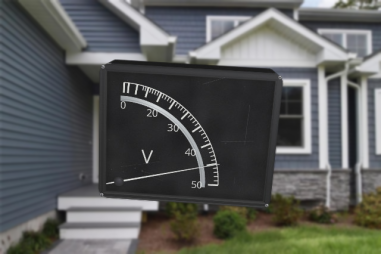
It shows V 45
